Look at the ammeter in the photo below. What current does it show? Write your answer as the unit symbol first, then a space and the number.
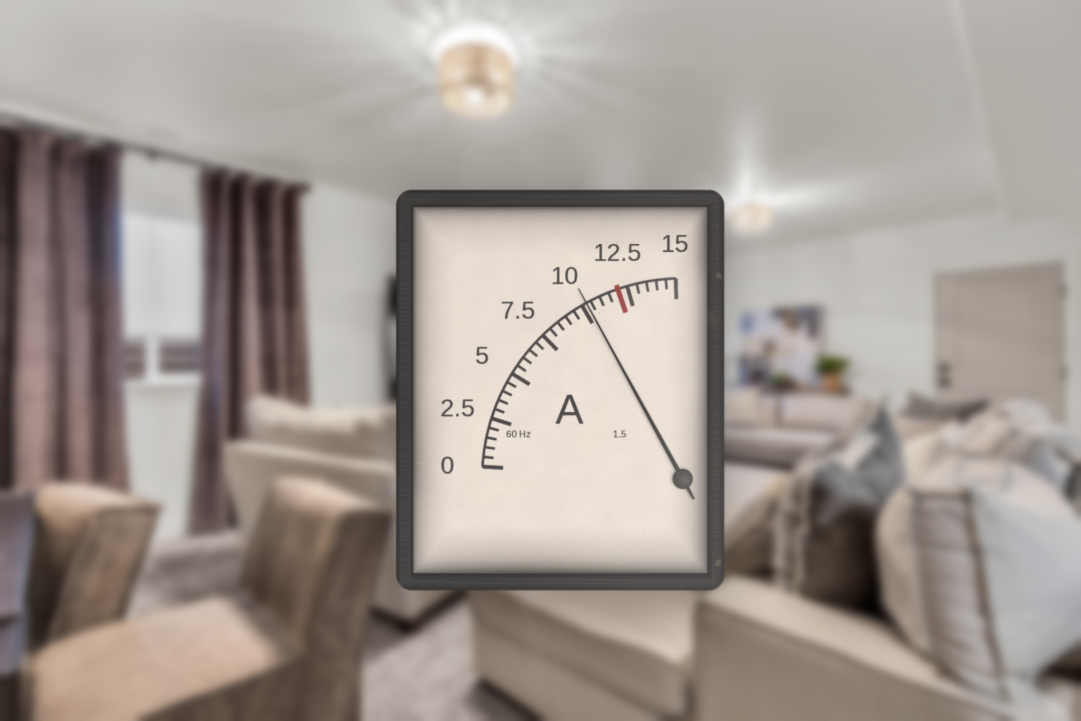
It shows A 10.25
